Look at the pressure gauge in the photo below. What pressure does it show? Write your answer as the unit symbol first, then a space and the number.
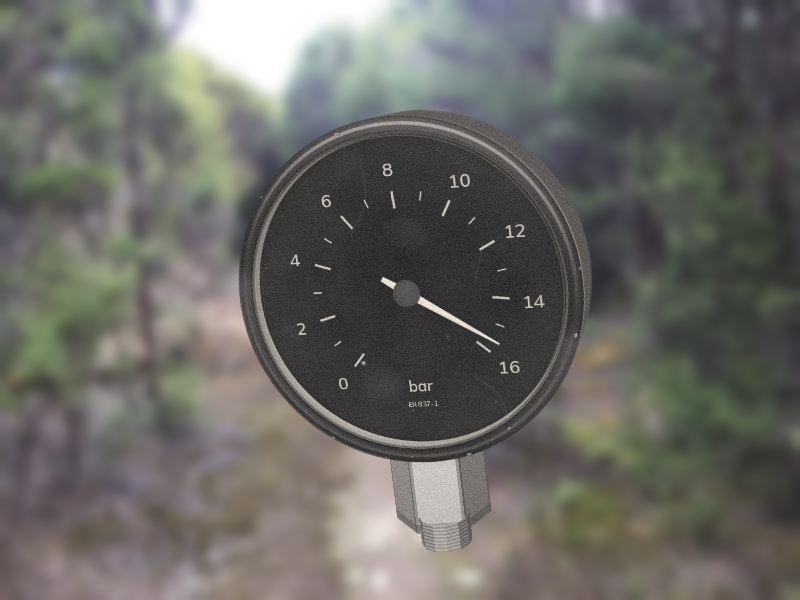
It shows bar 15.5
